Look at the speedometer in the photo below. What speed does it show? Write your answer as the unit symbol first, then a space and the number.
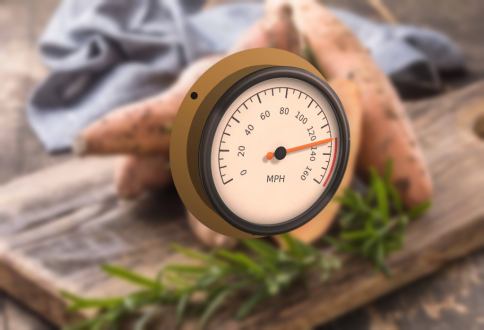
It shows mph 130
